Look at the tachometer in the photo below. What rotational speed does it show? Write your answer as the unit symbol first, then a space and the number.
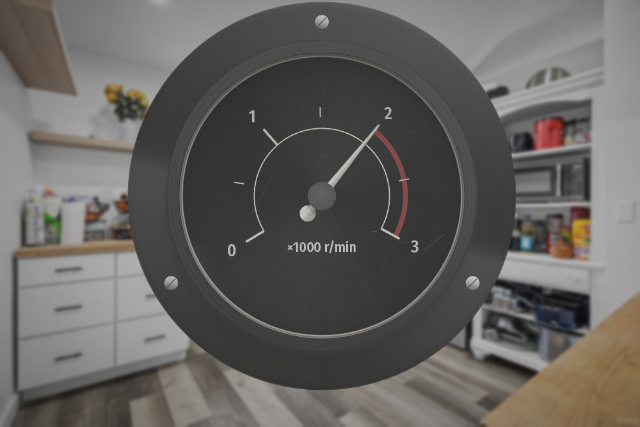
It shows rpm 2000
